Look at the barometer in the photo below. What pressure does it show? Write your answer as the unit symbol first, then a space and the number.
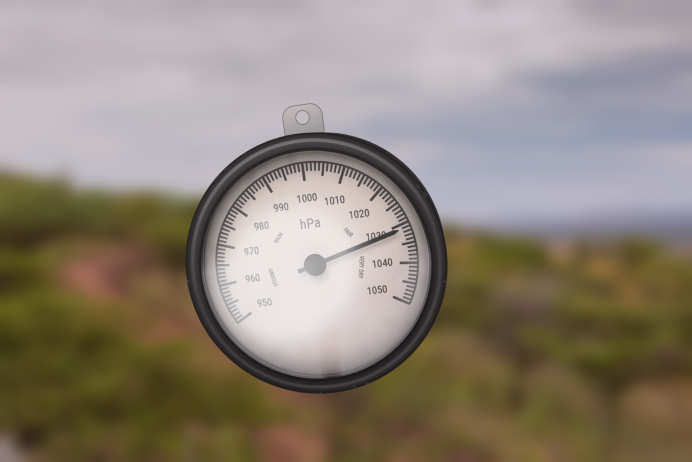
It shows hPa 1031
